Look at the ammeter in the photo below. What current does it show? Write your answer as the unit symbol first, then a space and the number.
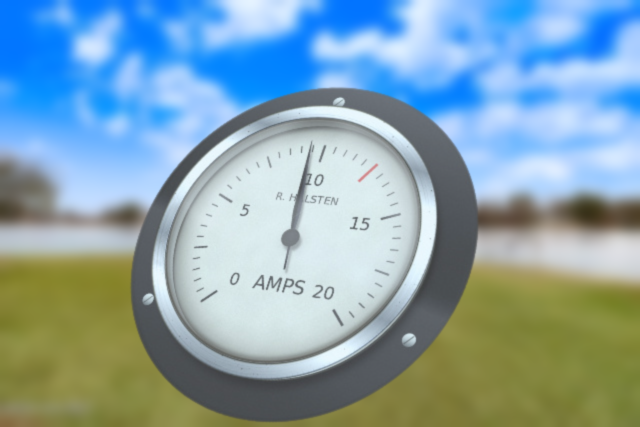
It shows A 9.5
